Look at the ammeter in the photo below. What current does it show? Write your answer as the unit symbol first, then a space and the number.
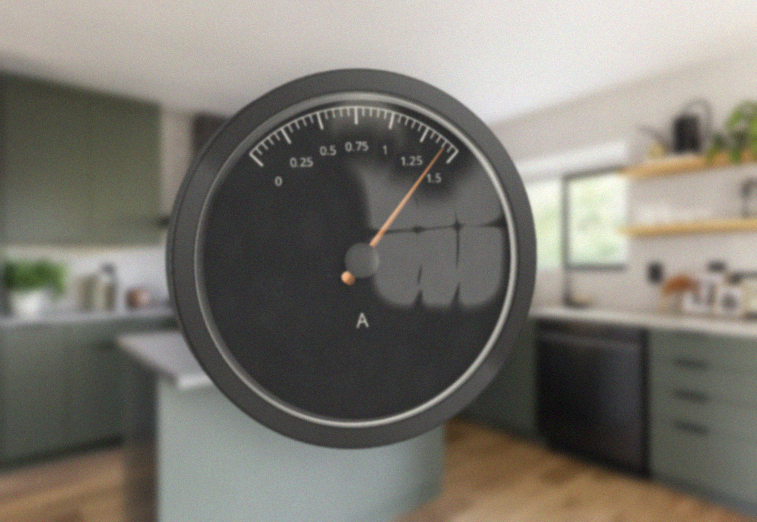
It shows A 1.4
